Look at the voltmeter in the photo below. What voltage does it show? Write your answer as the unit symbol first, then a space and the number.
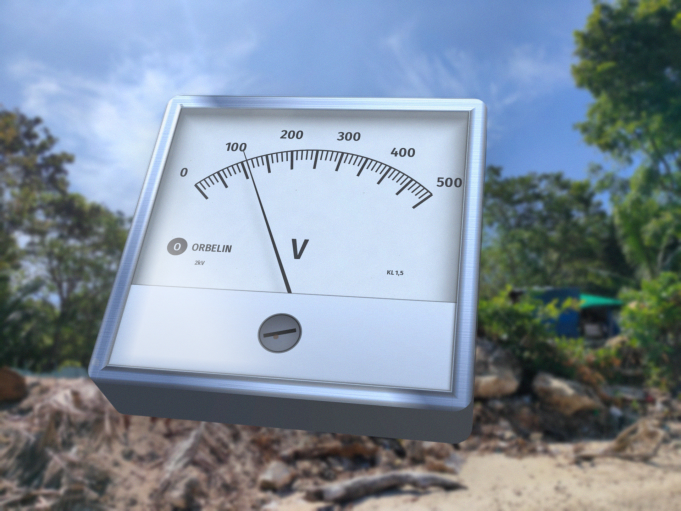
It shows V 110
